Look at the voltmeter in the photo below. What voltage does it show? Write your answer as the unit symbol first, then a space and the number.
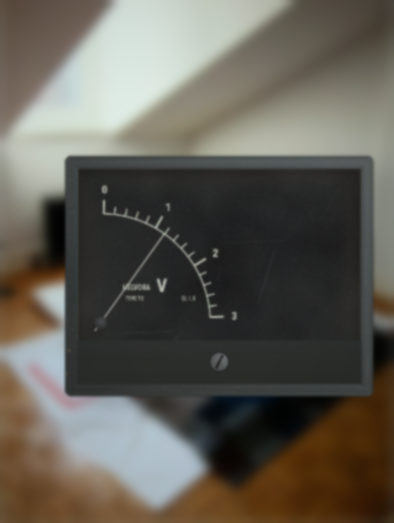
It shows V 1.2
